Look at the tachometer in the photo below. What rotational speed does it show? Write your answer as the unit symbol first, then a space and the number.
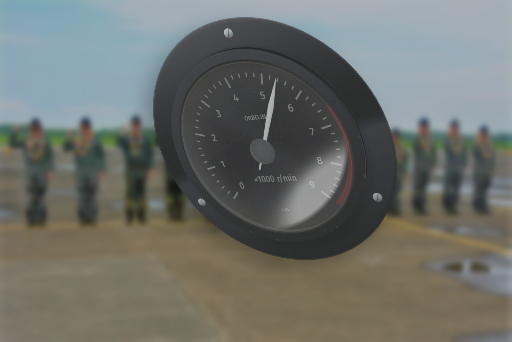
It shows rpm 5400
